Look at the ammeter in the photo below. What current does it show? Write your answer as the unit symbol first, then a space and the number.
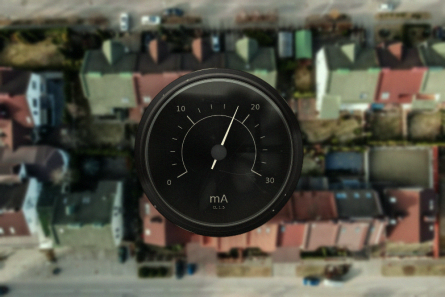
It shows mA 18
